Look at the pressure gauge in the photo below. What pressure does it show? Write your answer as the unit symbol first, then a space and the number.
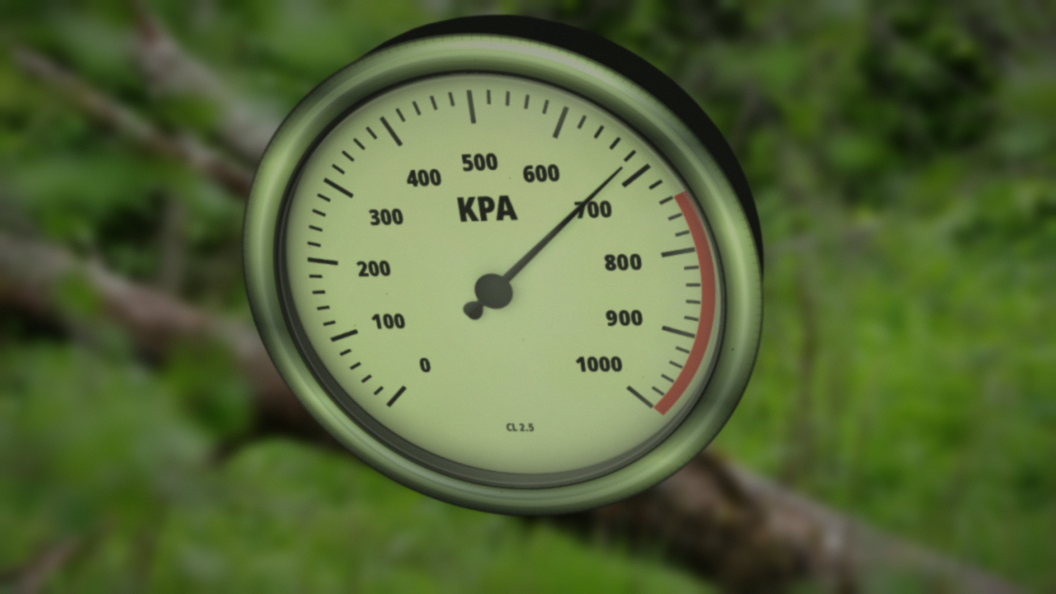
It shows kPa 680
